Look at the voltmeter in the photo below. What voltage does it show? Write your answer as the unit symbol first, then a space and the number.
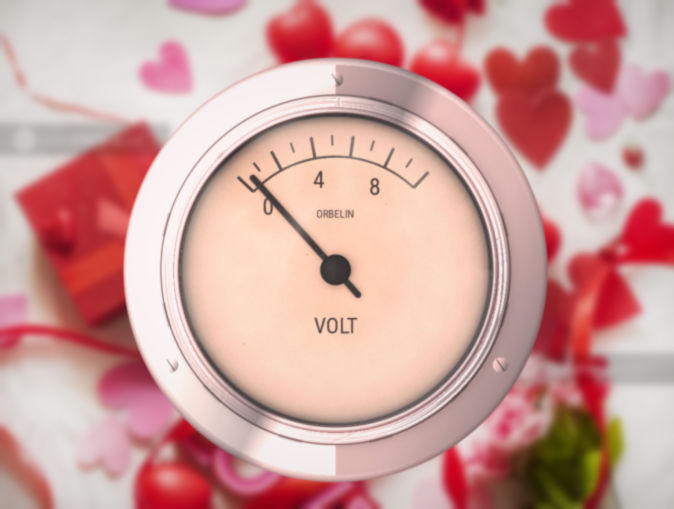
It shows V 0.5
